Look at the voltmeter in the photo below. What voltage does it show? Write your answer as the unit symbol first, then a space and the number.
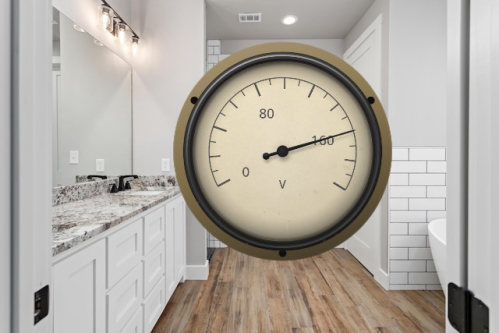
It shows V 160
